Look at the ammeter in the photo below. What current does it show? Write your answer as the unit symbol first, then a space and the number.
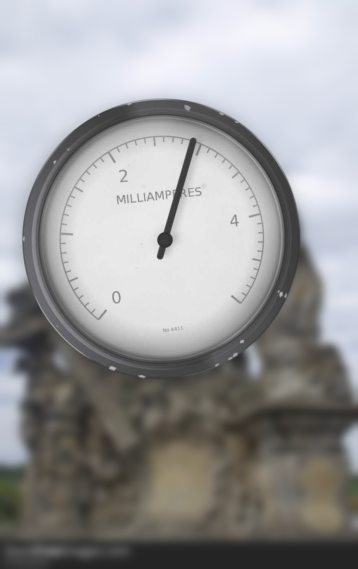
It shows mA 2.9
